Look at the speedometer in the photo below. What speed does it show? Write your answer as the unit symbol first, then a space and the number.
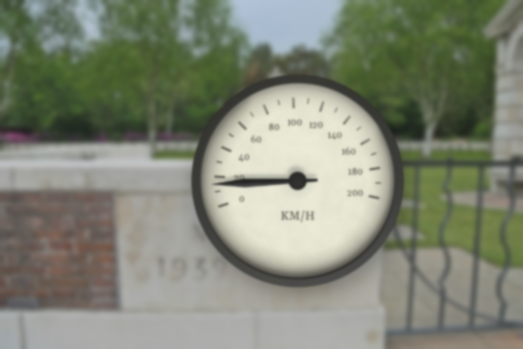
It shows km/h 15
